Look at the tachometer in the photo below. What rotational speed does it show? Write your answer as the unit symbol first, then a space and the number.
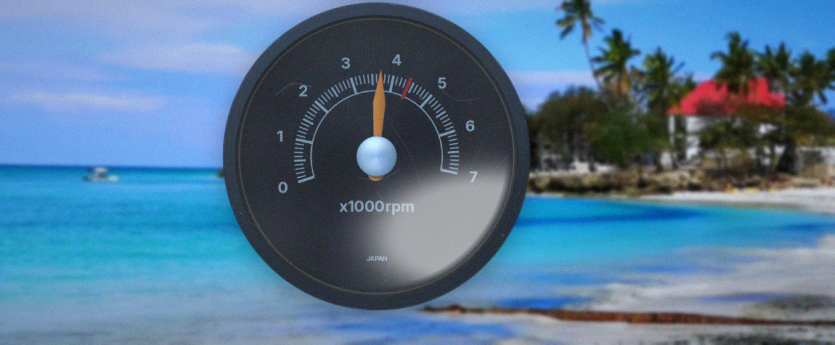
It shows rpm 3700
